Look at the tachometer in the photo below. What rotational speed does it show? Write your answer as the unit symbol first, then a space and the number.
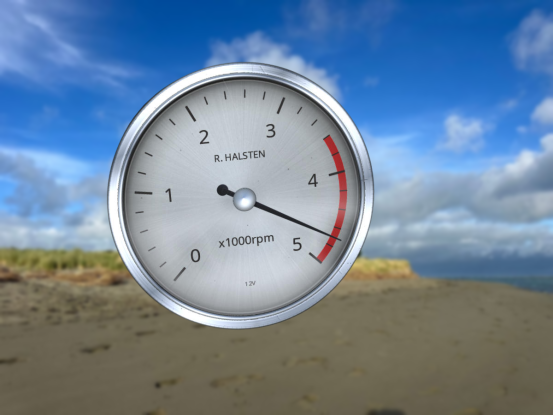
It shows rpm 4700
